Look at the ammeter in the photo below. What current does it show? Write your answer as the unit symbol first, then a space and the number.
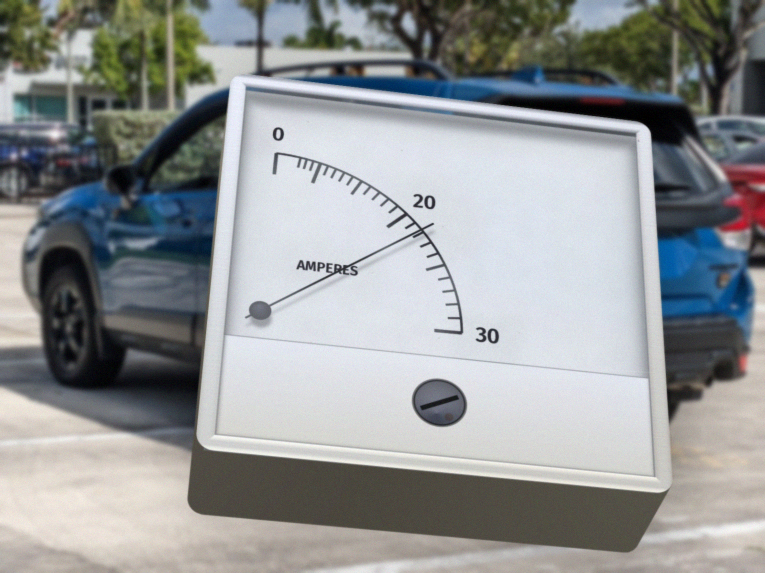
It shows A 22
